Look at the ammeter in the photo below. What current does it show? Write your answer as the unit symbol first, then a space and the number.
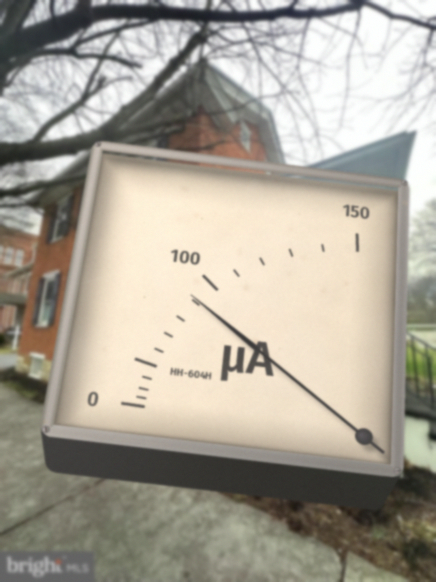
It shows µA 90
